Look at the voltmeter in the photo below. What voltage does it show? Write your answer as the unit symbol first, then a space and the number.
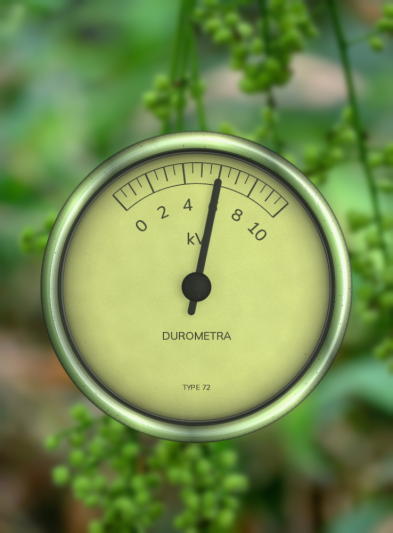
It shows kV 6
